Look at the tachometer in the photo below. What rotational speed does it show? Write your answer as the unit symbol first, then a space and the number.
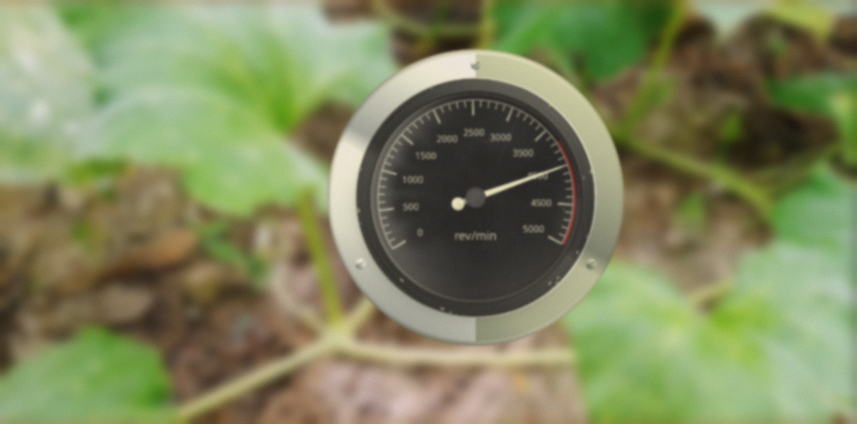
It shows rpm 4000
